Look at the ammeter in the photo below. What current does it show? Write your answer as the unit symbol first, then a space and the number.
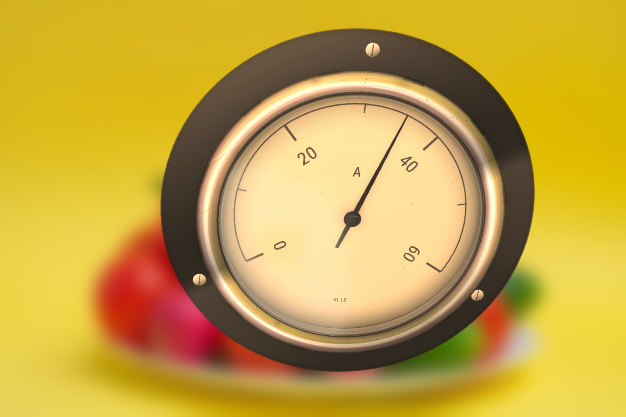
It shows A 35
